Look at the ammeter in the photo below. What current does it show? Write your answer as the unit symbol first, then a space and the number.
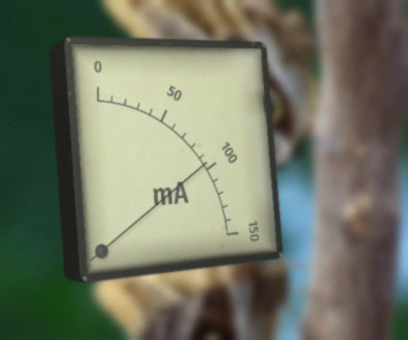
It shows mA 95
